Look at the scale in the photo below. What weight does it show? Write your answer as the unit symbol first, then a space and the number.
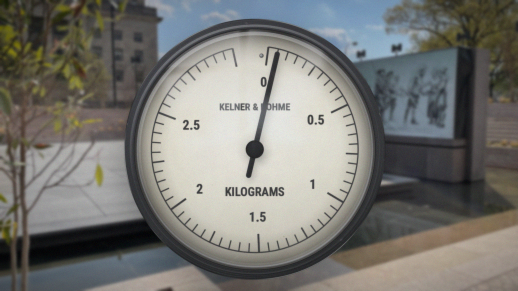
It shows kg 0.05
